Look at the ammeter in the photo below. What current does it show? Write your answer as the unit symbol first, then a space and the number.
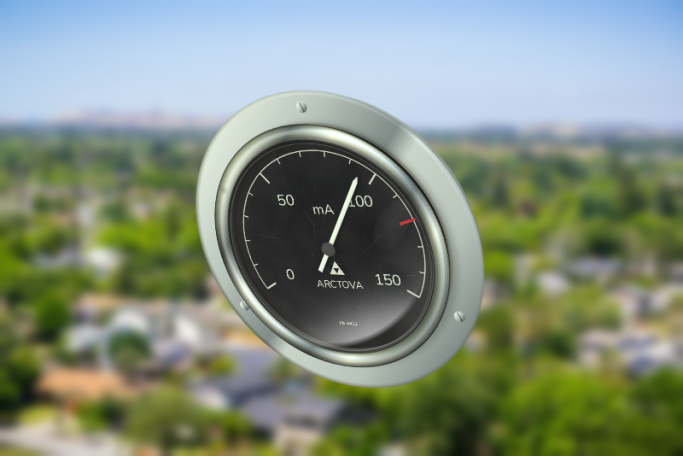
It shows mA 95
